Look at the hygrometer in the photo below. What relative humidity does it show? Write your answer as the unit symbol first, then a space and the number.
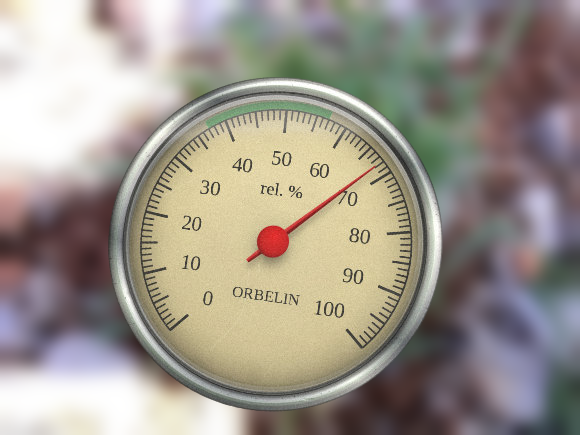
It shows % 68
